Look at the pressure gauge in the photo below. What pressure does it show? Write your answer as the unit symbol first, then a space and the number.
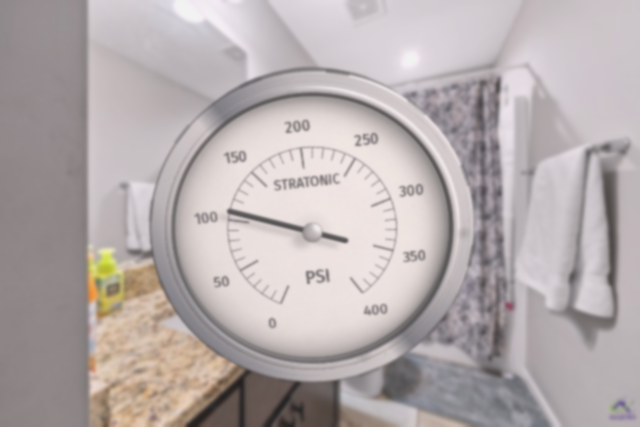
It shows psi 110
